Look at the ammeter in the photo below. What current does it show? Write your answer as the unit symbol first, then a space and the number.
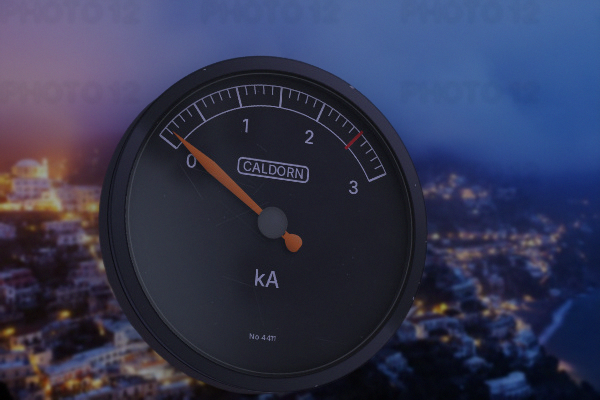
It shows kA 0.1
